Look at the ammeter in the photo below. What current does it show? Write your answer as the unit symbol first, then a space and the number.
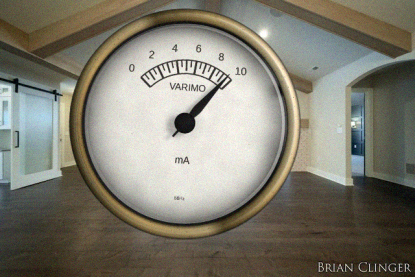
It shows mA 9.5
